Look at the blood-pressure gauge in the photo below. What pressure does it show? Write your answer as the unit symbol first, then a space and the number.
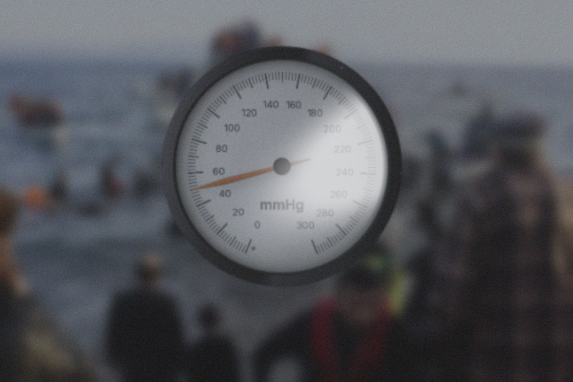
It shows mmHg 50
